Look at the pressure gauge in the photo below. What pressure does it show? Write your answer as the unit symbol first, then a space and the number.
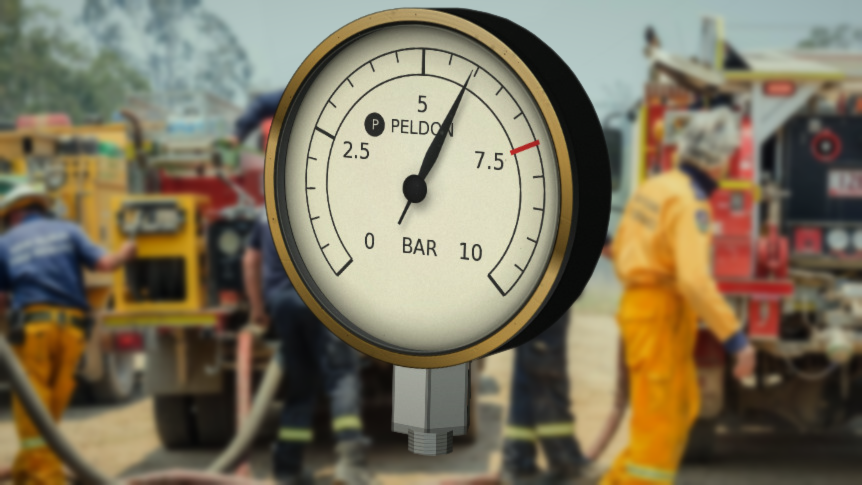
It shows bar 6
